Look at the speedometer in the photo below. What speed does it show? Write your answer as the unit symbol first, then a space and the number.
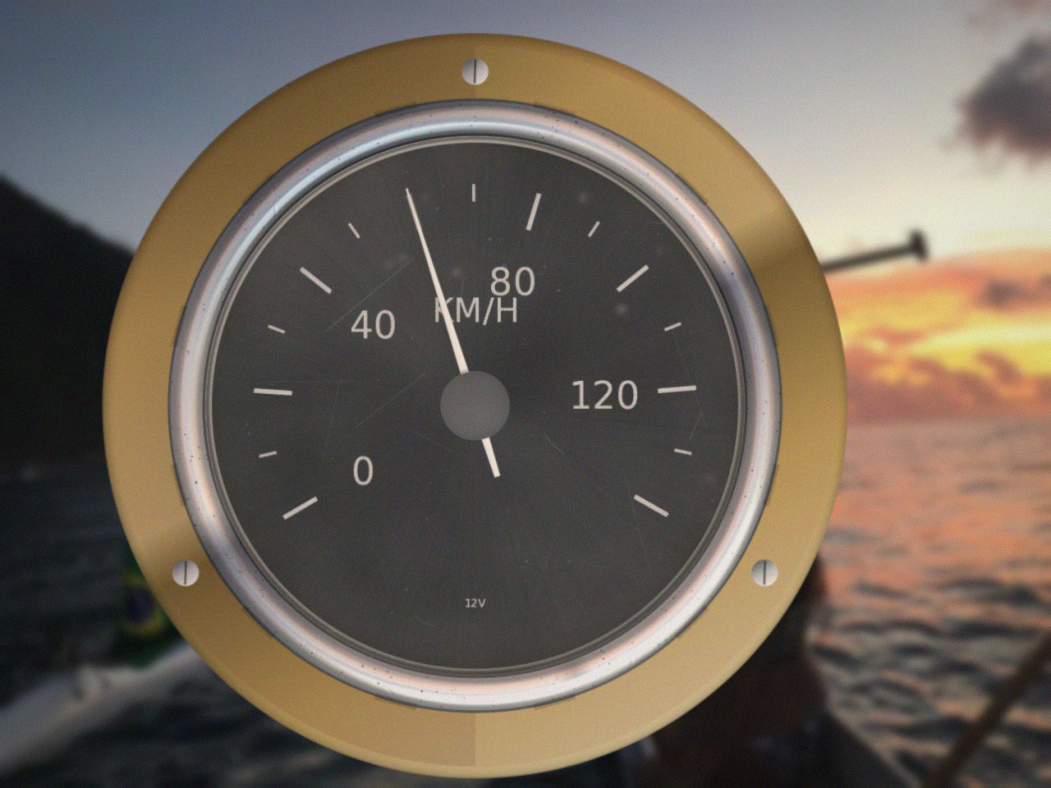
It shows km/h 60
